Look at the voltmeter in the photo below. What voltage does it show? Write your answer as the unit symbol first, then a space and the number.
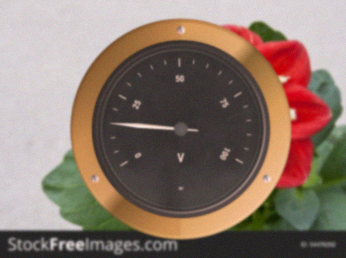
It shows V 15
